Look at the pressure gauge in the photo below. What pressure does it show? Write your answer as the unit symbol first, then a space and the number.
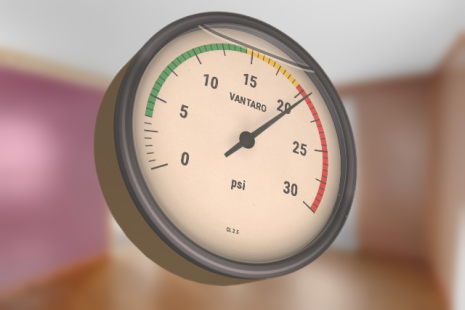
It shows psi 20.5
